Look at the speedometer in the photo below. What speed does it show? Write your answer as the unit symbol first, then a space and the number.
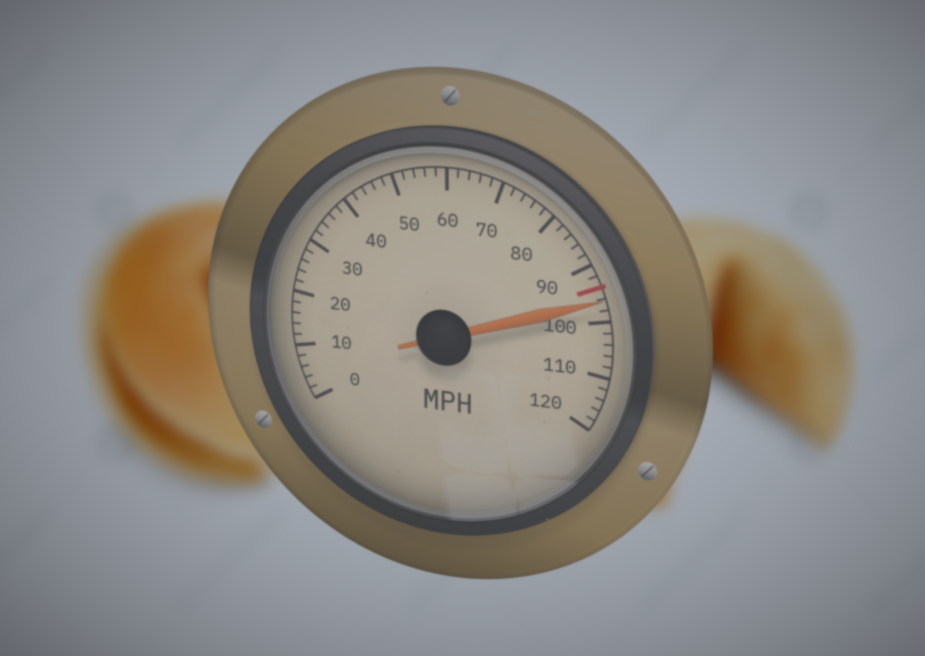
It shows mph 96
